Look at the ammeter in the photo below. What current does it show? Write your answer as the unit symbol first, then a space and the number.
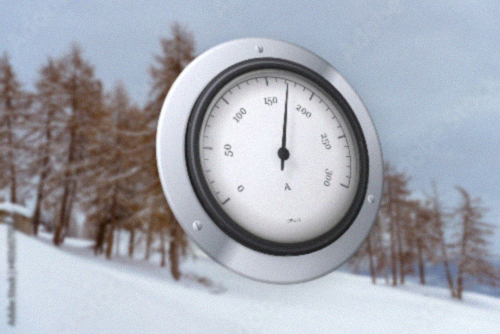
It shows A 170
